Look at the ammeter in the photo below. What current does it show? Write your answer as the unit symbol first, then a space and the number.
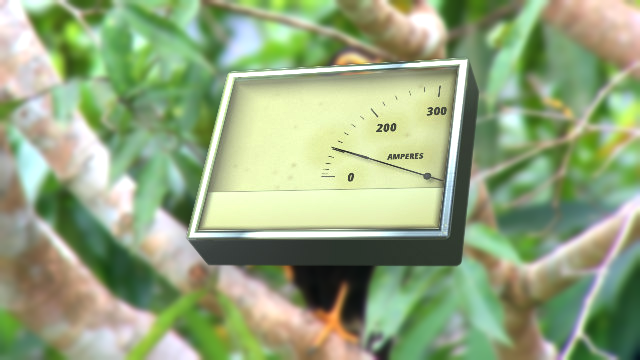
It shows A 100
